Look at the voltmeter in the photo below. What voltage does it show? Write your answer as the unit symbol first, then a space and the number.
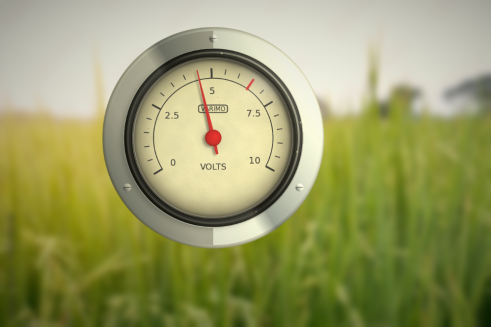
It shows V 4.5
